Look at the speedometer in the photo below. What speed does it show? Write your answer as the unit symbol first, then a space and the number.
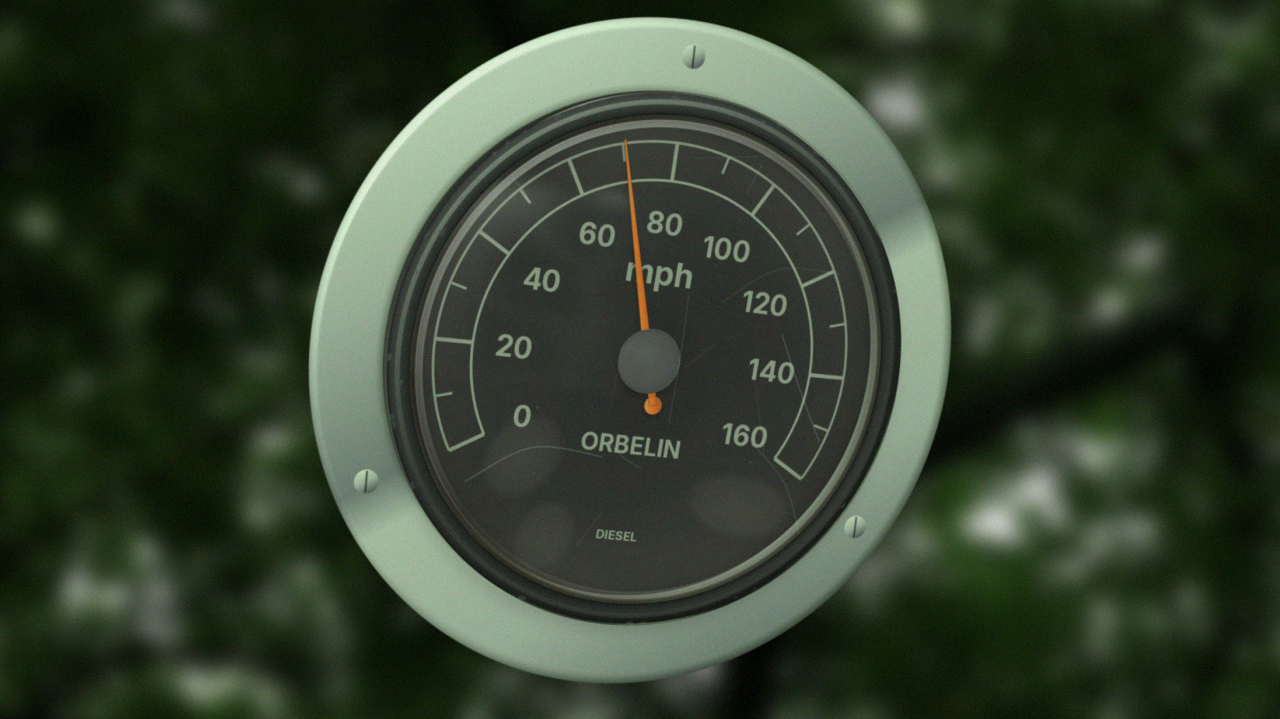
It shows mph 70
